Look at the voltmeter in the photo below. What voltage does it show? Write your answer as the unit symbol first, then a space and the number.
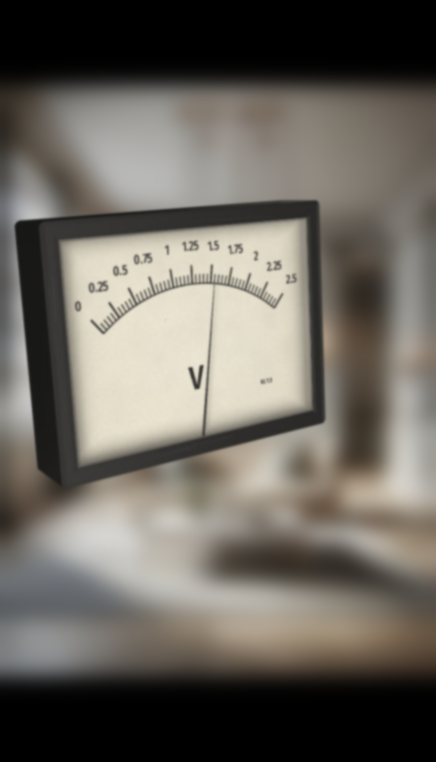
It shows V 1.5
